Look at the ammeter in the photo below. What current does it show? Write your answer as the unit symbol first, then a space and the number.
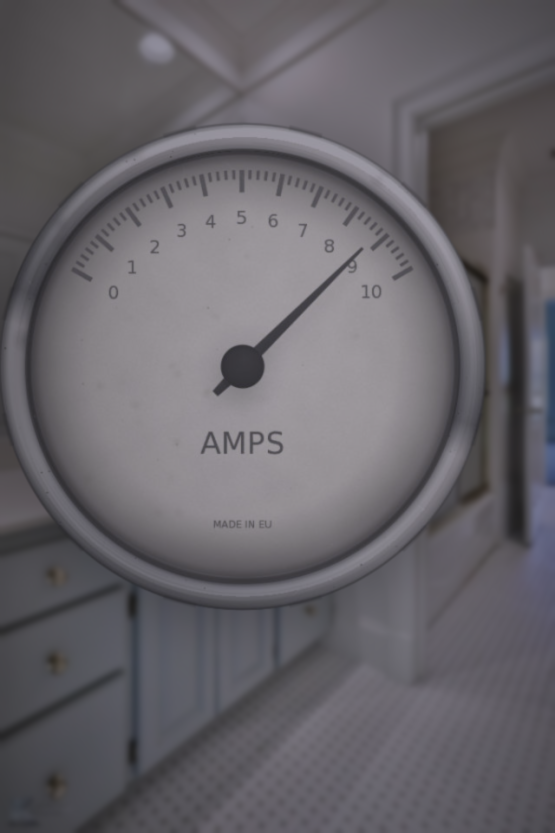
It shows A 8.8
